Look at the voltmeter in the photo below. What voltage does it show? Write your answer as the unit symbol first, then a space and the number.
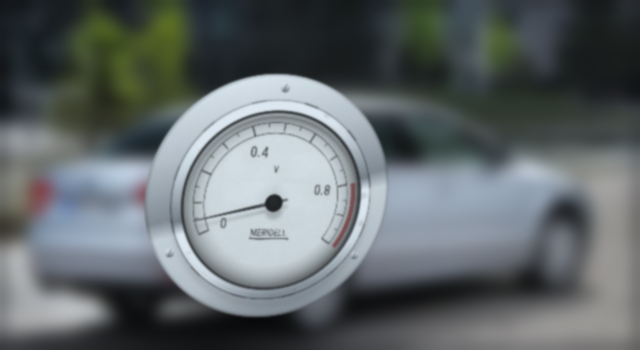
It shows V 0.05
